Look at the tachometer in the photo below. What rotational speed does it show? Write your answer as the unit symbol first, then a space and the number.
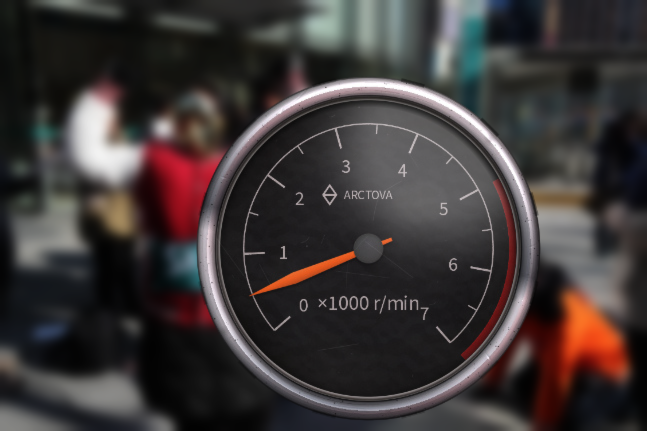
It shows rpm 500
